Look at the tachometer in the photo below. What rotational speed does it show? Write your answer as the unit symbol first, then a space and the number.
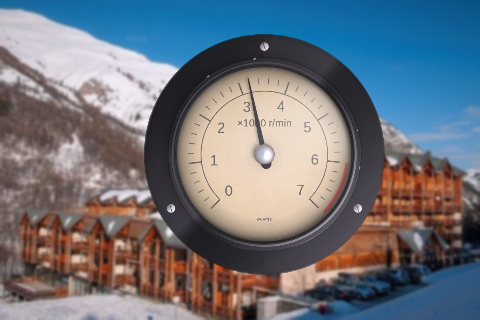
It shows rpm 3200
